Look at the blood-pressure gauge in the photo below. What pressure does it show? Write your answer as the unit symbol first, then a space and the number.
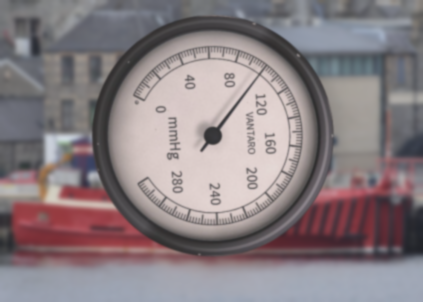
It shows mmHg 100
